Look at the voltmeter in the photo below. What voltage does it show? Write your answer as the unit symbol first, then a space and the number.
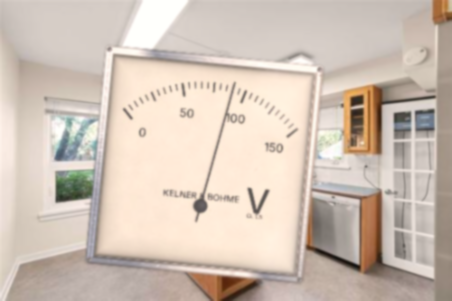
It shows V 90
